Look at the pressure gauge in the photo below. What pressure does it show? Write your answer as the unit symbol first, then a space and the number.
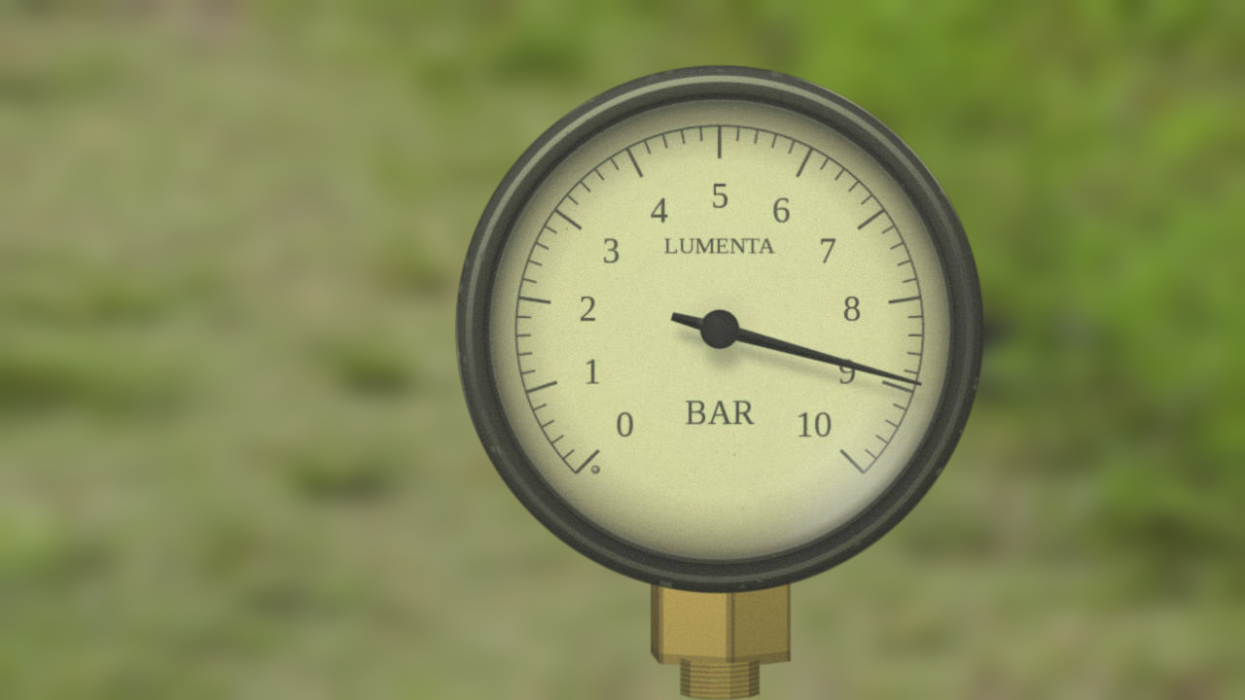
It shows bar 8.9
